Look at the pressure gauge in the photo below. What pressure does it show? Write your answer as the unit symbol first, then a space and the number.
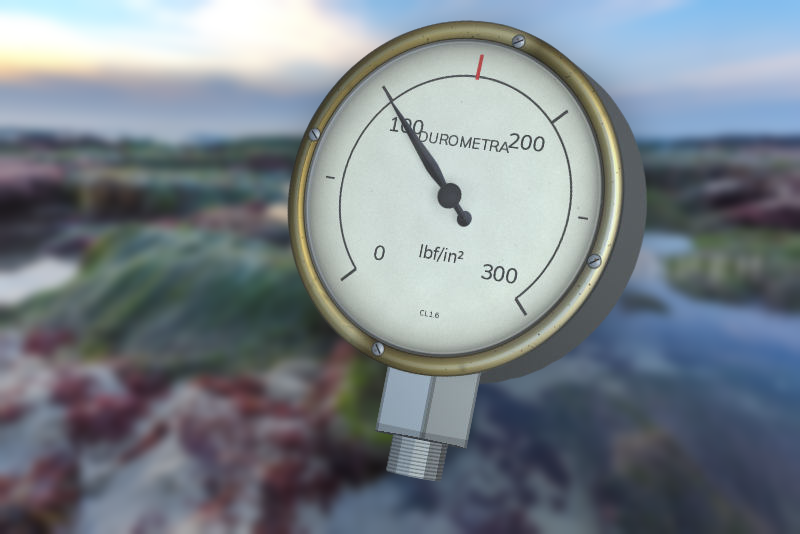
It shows psi 100
